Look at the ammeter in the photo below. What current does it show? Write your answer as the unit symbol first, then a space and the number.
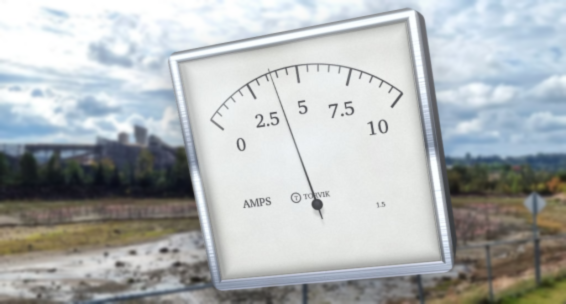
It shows A 3.75
